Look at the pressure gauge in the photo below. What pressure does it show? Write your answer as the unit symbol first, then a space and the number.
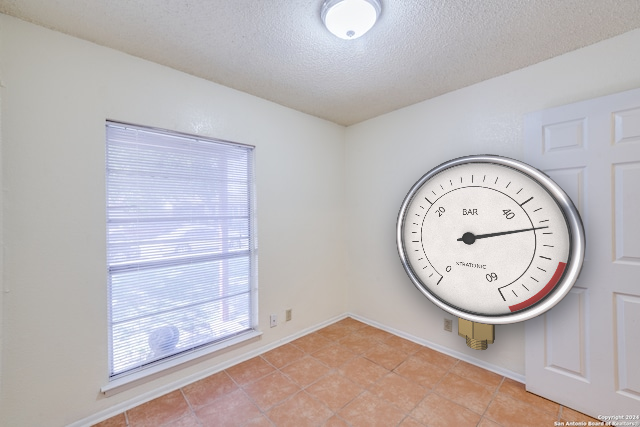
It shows bar 45
